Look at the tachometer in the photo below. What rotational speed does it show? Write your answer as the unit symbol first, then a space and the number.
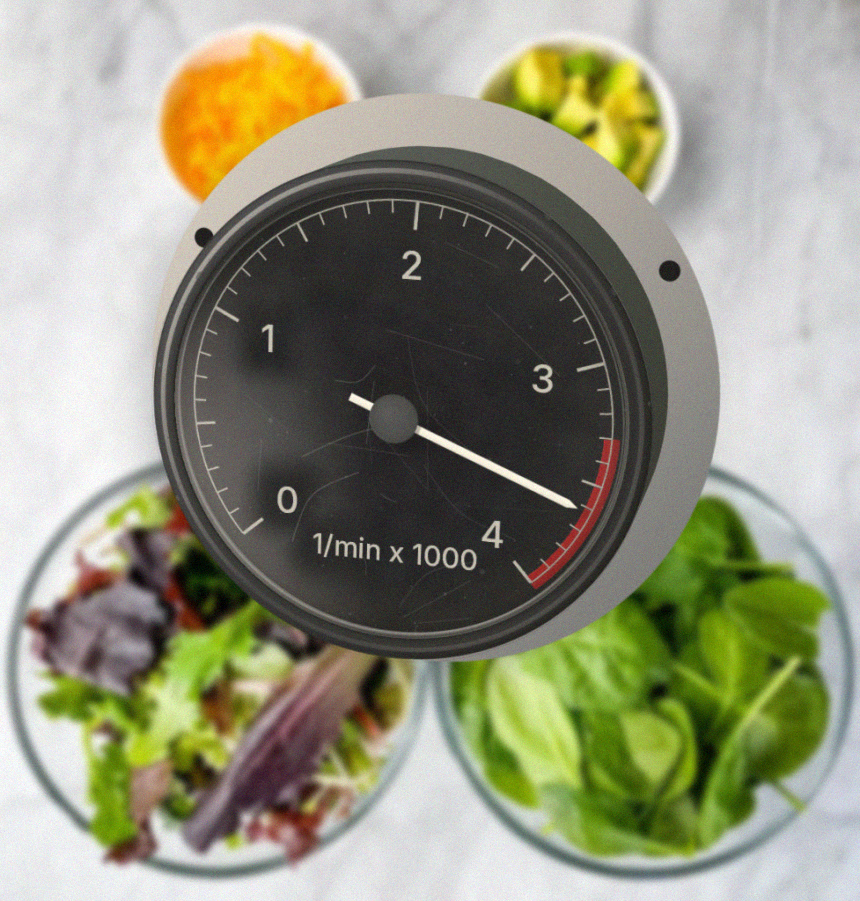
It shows rpm 3600
